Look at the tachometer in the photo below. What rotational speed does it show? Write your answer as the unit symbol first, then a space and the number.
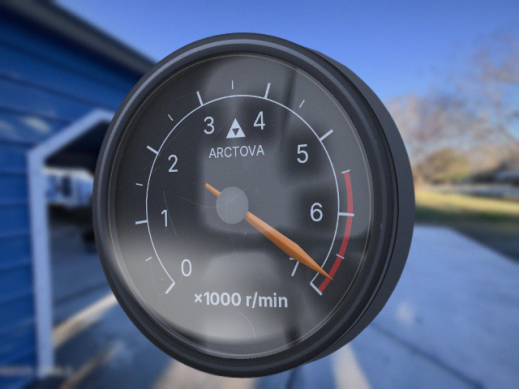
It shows rpm 6750
